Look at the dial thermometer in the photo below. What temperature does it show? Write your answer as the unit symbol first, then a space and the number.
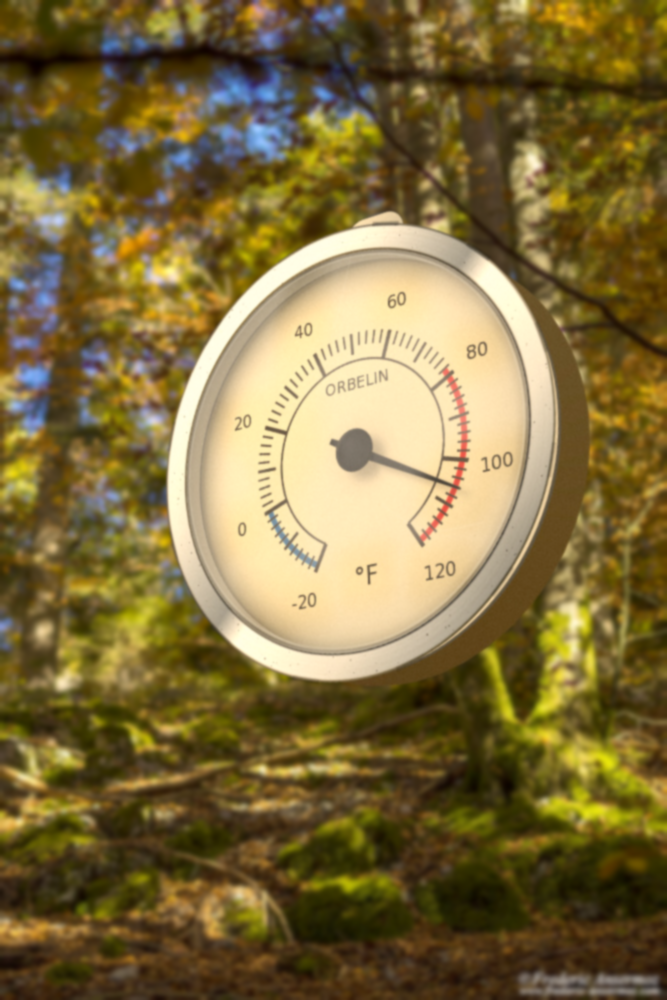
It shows °F 106
